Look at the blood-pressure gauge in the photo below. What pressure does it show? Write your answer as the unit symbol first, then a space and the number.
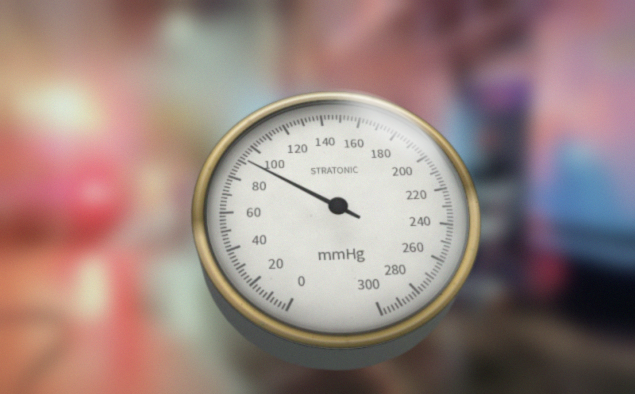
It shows mmHg 90
